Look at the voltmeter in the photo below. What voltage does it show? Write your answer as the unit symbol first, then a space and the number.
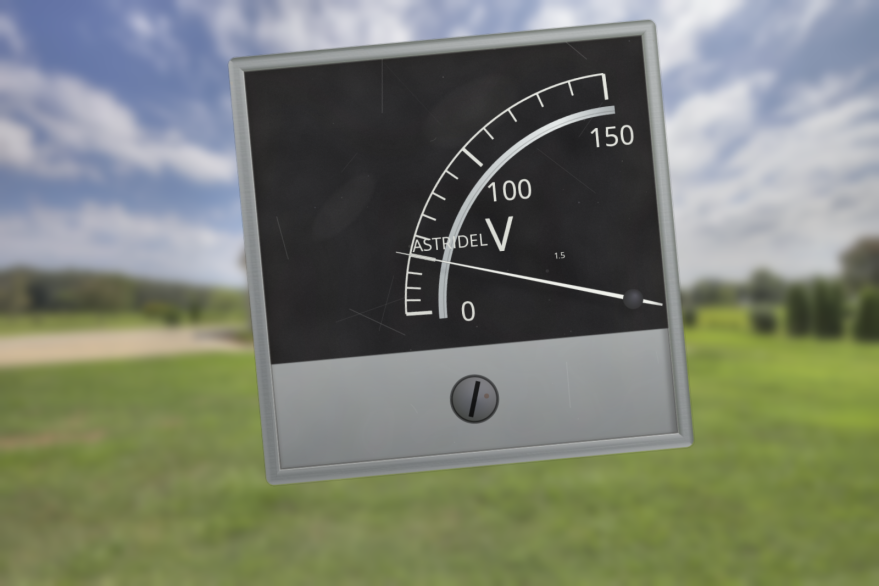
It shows V 50
